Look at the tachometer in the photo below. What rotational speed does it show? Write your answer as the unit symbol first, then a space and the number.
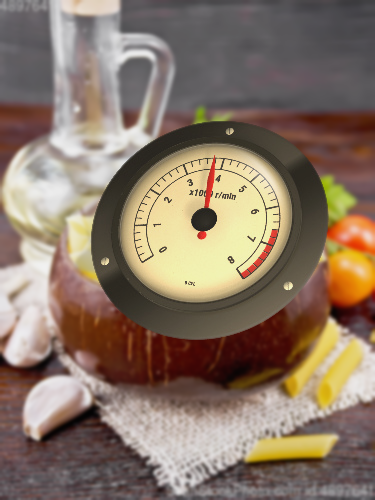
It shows rpm 3800
